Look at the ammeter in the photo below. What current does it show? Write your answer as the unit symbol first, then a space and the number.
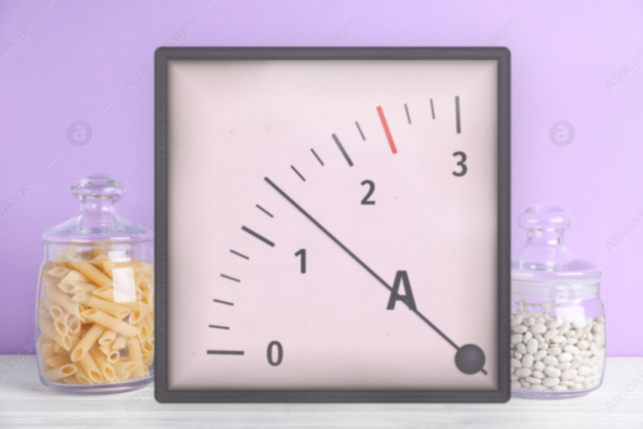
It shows A 1.4
